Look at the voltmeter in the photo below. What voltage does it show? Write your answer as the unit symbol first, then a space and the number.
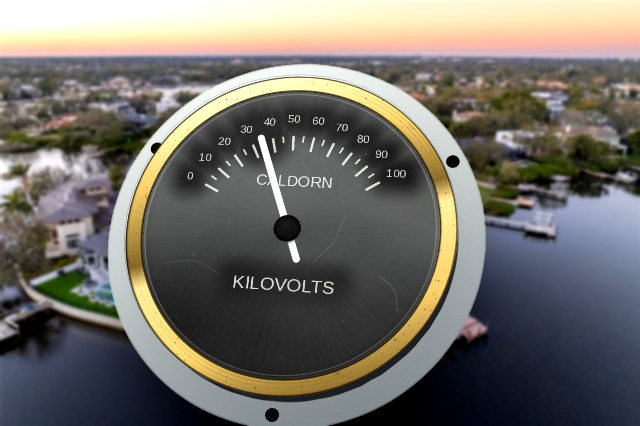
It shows kV 35
